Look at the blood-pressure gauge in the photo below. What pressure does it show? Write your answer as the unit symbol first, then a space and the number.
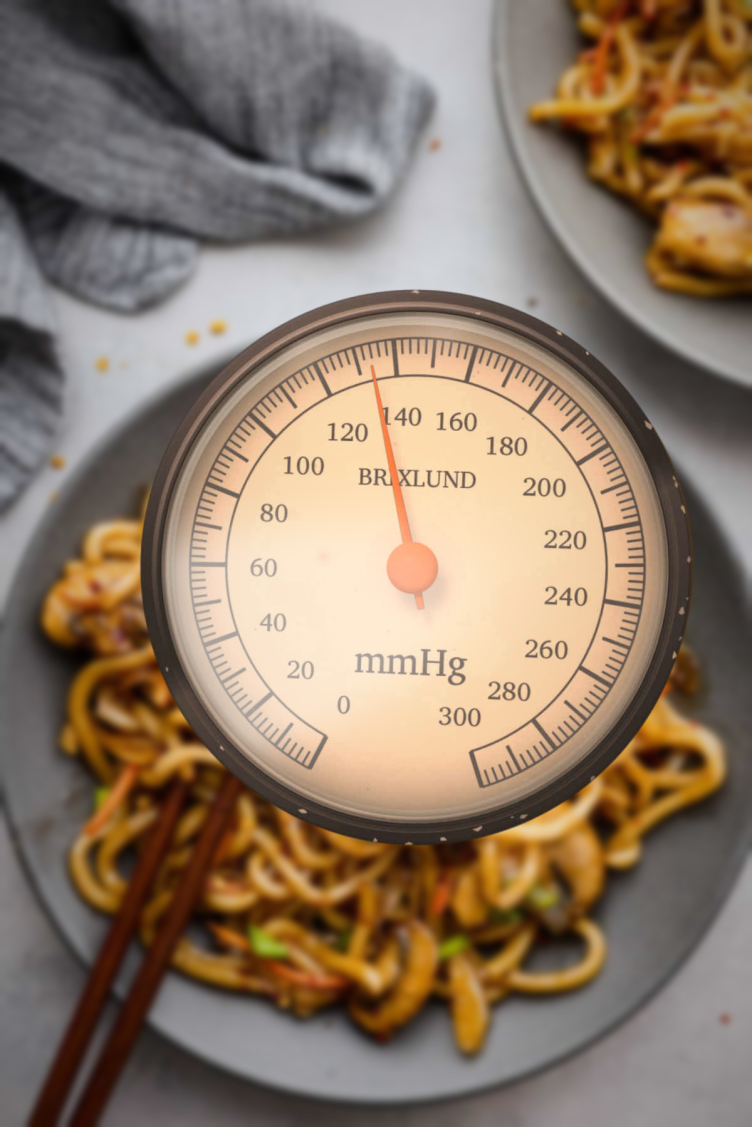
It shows mmHg 134
